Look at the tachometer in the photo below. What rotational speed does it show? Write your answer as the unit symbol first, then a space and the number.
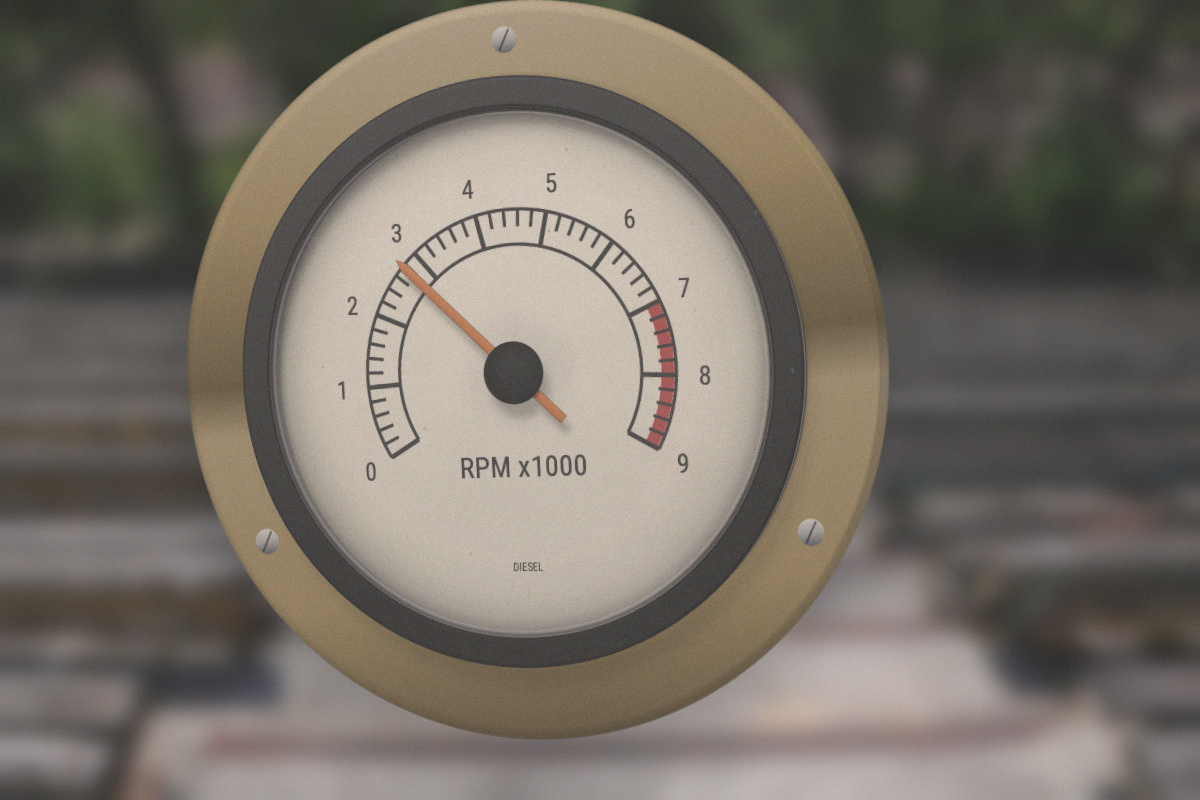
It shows rpm 2800
